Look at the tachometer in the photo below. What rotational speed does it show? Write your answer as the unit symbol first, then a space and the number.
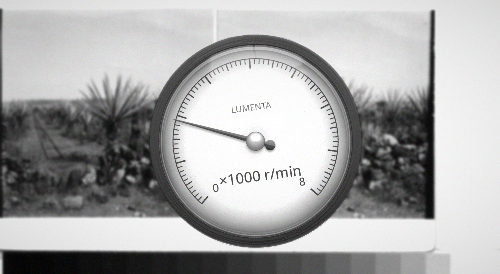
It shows rpm 1900
